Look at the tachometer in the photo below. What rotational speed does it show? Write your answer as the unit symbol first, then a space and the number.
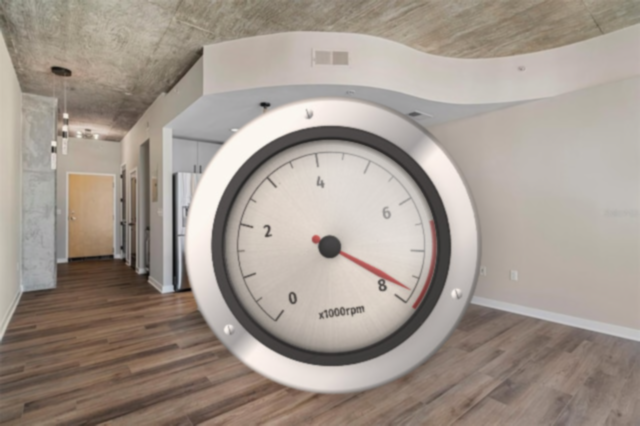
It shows rpm 7750
